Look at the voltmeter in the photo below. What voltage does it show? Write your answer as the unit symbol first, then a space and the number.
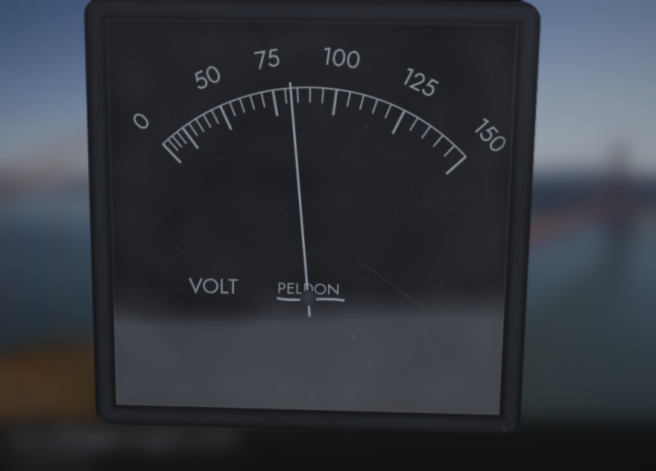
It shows V 82.5
